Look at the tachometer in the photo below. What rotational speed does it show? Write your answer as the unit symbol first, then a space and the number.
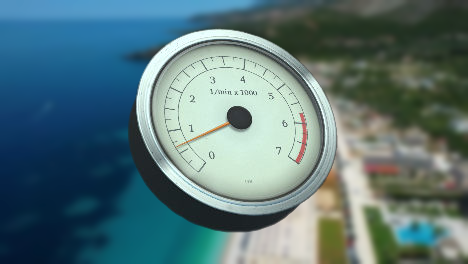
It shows rpm 625
